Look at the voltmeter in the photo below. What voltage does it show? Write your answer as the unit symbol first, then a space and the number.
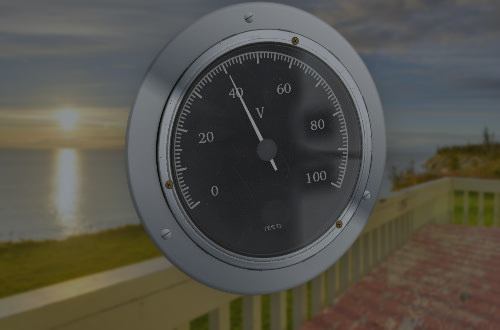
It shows V 40
